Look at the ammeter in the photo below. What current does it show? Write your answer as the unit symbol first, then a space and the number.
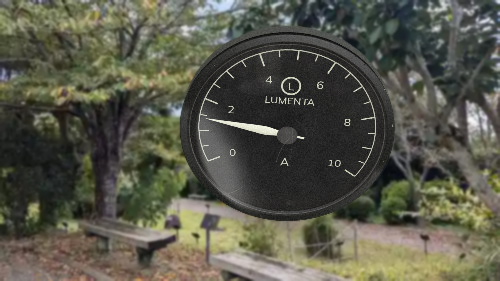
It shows A 1.5
